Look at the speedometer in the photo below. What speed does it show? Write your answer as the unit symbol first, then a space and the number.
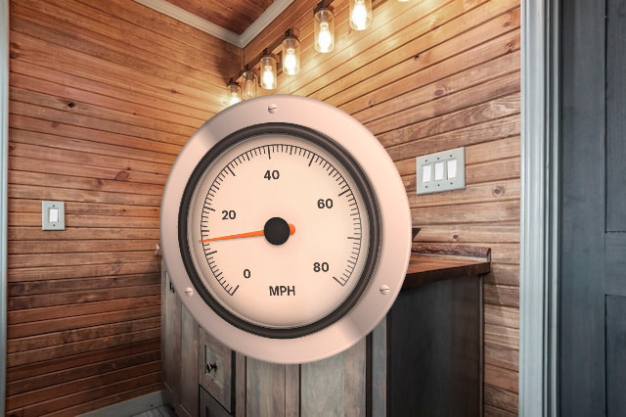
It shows mph 13
